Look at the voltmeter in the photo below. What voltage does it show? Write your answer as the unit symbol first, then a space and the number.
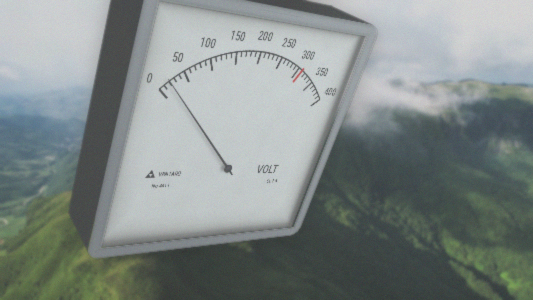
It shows V 20
